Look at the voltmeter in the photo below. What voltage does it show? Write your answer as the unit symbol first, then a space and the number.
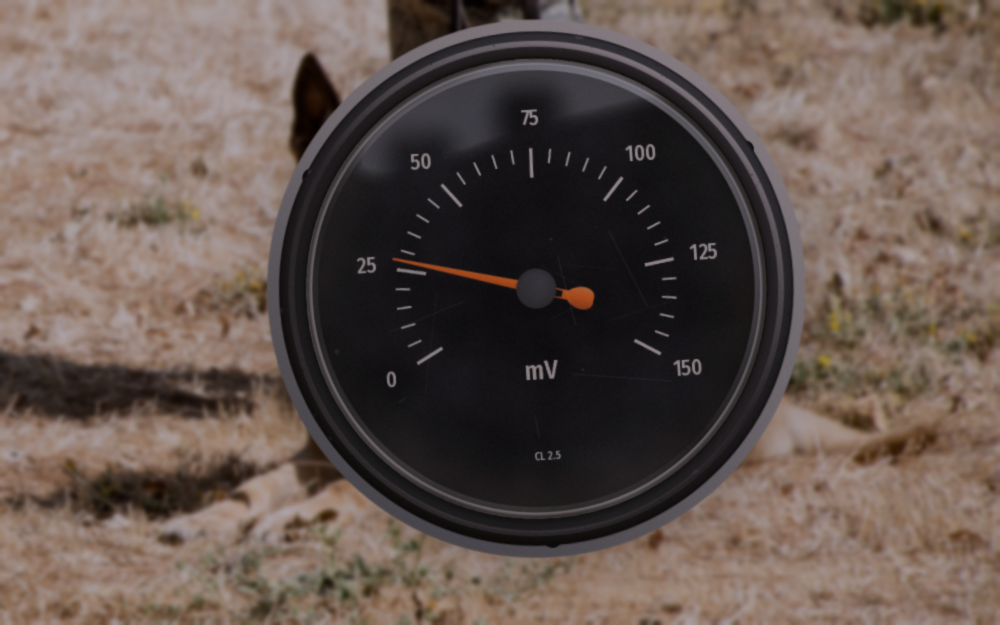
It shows mV 27.5
